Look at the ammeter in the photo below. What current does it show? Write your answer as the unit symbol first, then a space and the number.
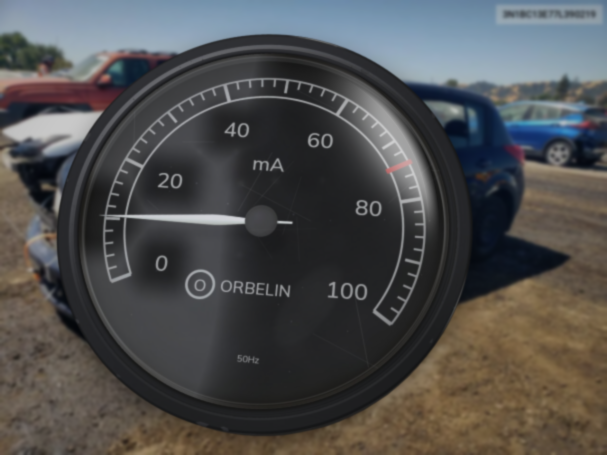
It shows mA 10
